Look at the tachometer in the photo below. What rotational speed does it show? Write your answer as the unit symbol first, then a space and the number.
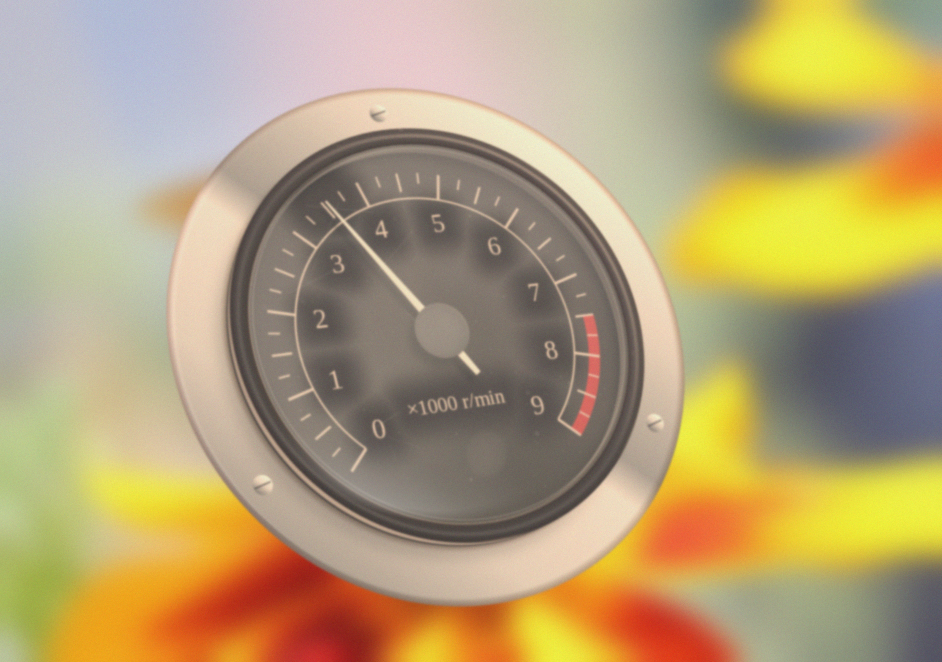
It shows rpm 3500
